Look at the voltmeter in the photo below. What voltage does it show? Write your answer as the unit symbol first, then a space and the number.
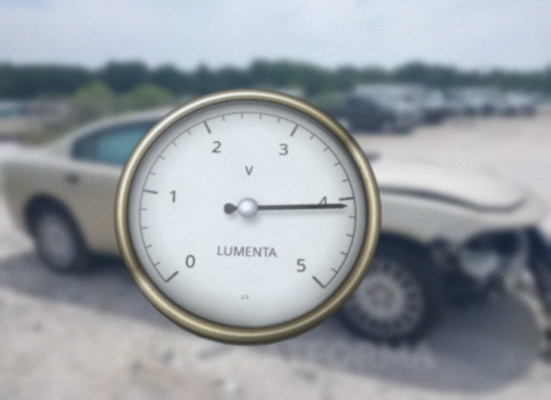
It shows V 4.1
